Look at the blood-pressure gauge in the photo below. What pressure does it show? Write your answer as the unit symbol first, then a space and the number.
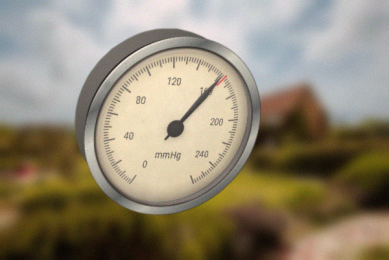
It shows mmHg 160
